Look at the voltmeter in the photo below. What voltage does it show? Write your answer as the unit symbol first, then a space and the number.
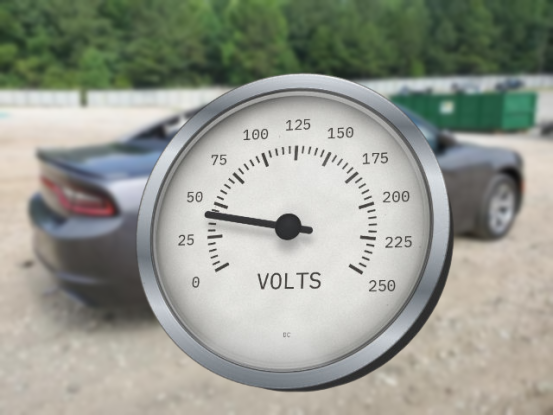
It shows V 40
